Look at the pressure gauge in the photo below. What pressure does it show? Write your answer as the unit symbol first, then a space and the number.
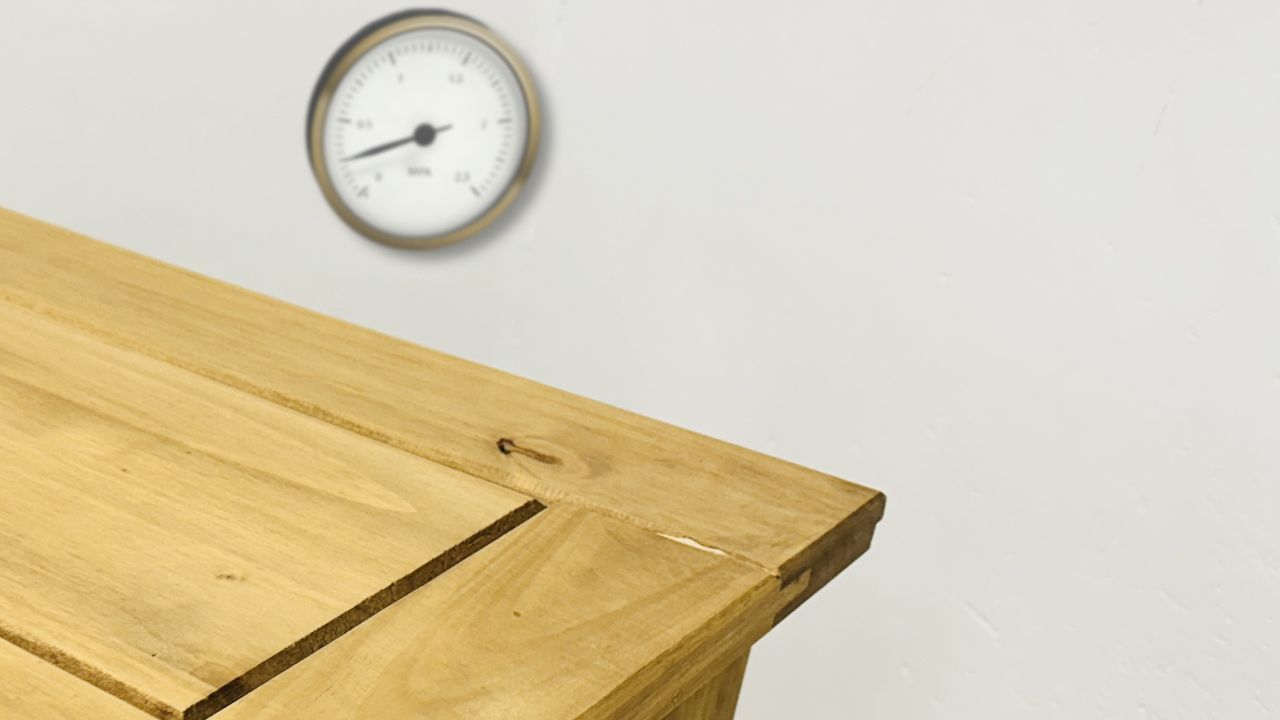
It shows MPa 0.25
